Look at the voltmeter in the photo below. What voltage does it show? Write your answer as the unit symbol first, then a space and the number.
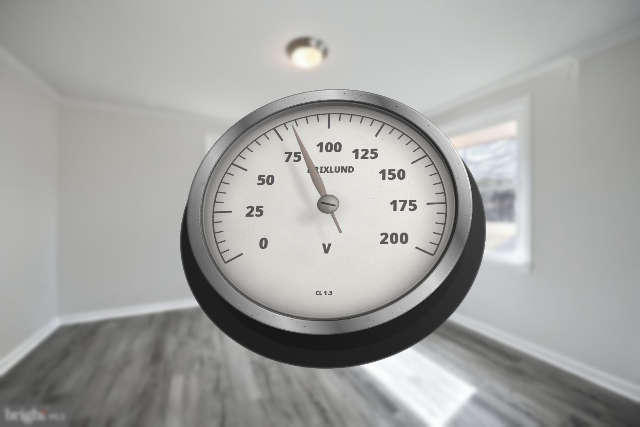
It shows V 82.5
